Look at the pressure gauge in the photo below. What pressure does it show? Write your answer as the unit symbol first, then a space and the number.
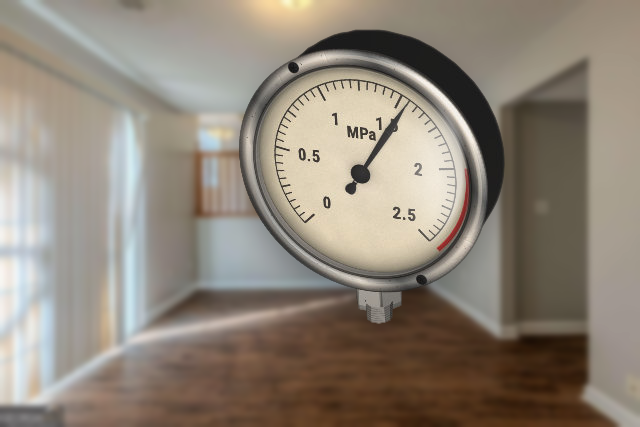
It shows MPa 1.55
